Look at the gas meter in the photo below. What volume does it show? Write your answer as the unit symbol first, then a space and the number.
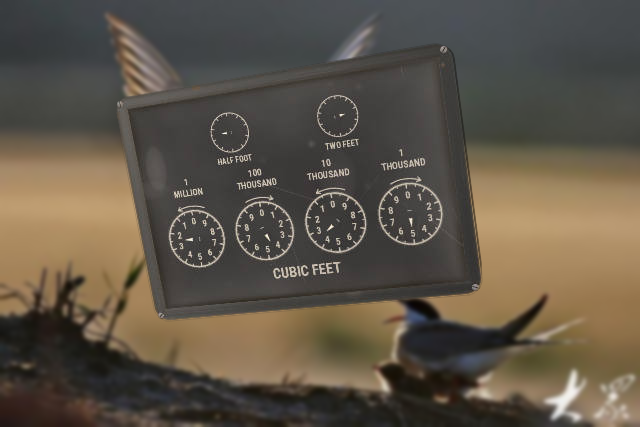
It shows ft³ 243500
